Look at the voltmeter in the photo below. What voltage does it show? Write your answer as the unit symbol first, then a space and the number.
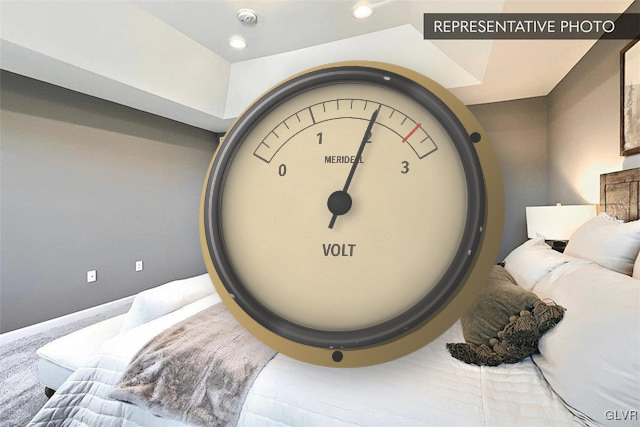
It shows V 2
